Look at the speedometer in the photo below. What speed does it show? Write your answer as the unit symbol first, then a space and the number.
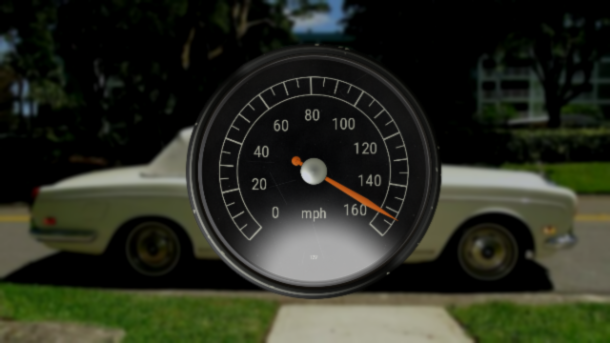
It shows mph 152.5
